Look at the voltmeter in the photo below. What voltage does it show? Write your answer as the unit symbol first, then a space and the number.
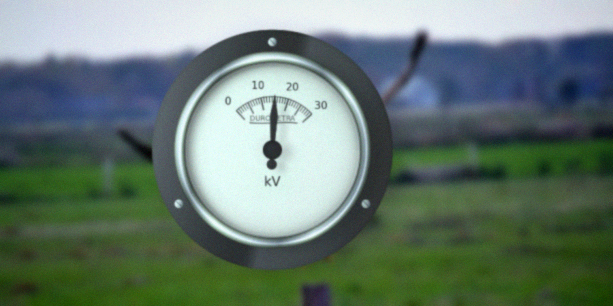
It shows kV 15
